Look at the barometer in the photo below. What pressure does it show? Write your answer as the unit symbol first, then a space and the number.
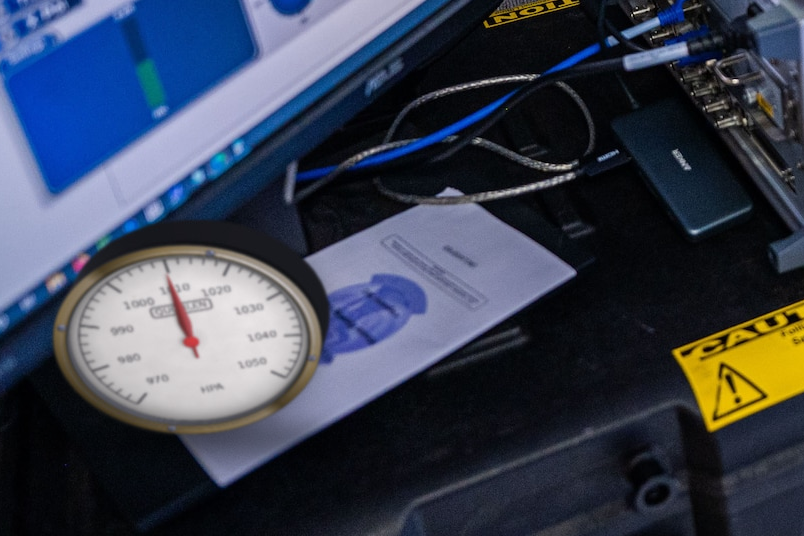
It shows hPa 1010
